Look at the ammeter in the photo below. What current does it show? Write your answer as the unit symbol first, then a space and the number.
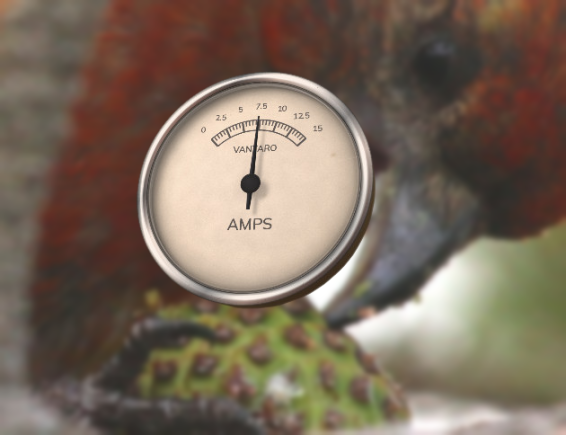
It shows A 7.5
